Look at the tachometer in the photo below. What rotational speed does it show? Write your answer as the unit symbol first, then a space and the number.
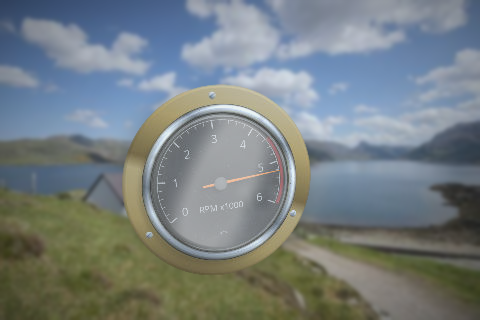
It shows rpm 5200
